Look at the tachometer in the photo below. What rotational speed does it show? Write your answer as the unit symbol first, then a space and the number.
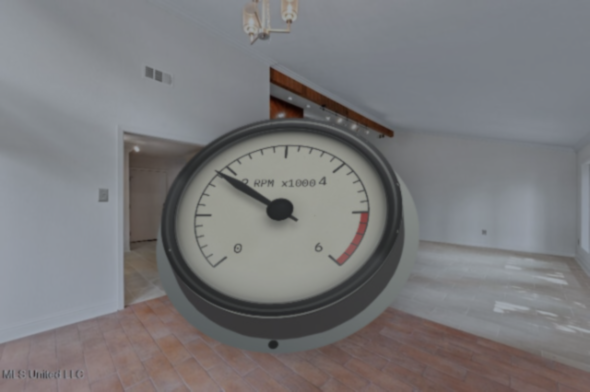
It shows rpm 1800
